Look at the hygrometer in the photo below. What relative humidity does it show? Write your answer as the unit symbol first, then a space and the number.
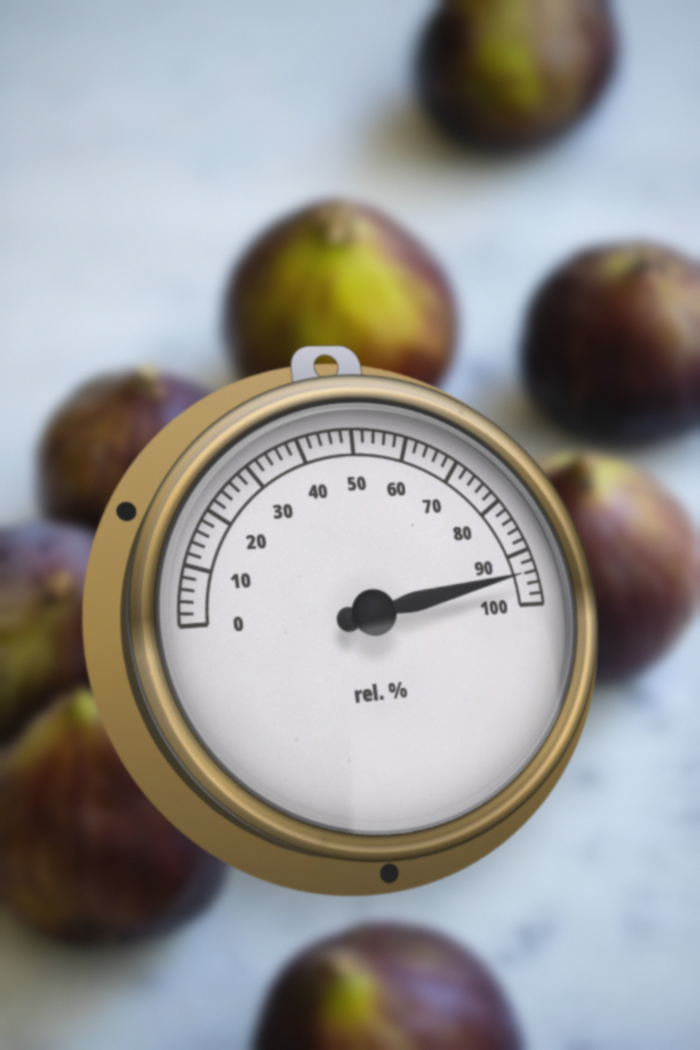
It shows % 94
